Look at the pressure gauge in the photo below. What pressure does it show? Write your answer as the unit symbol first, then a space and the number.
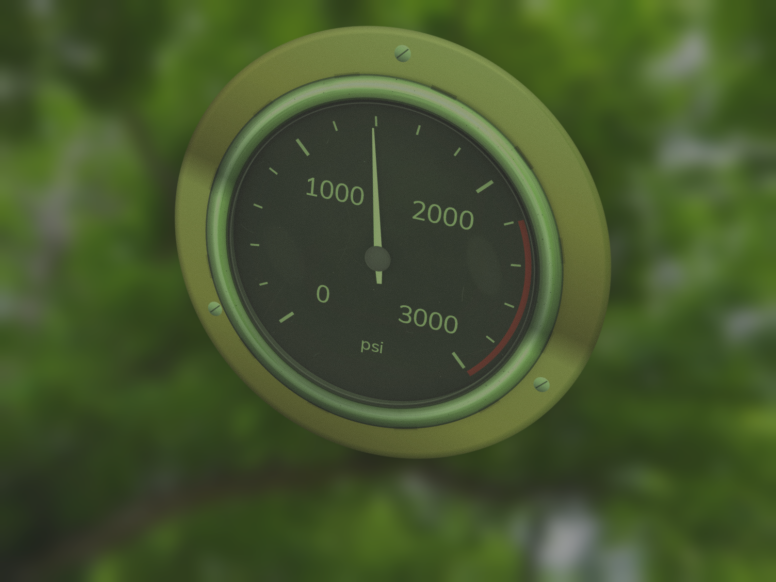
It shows psi 1400
